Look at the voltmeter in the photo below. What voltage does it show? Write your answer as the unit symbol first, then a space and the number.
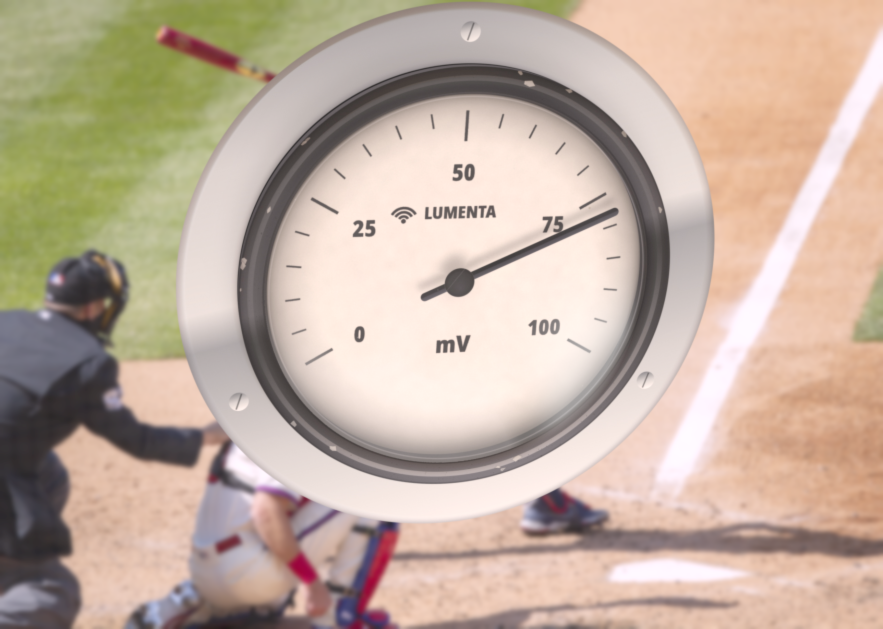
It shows mV 77.5
